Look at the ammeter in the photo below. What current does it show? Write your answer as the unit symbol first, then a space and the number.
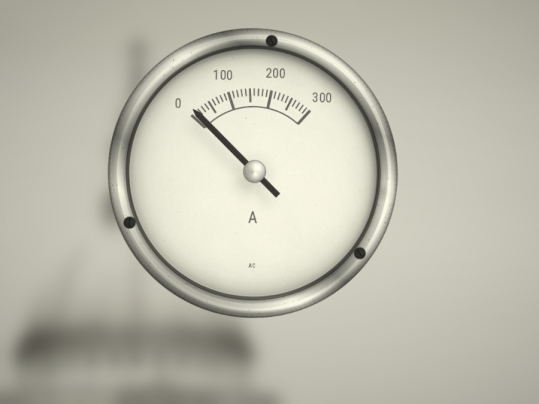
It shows A 10
